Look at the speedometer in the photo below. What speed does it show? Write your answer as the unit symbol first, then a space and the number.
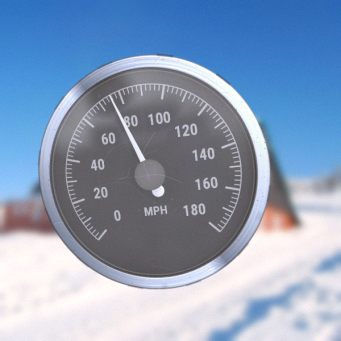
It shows mph 76
